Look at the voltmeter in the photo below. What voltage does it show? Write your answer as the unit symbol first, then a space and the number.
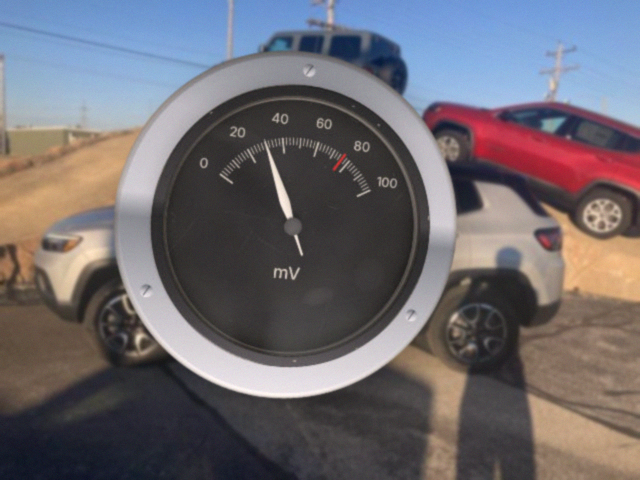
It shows mV 30
